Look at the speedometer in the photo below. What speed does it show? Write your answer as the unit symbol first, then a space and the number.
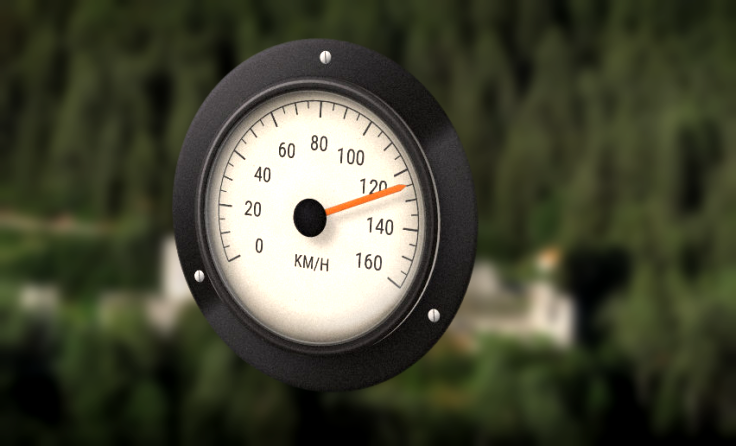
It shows km/h 125
